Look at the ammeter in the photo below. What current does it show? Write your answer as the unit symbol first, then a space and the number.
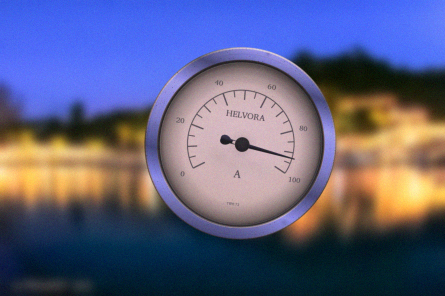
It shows A 92.5
